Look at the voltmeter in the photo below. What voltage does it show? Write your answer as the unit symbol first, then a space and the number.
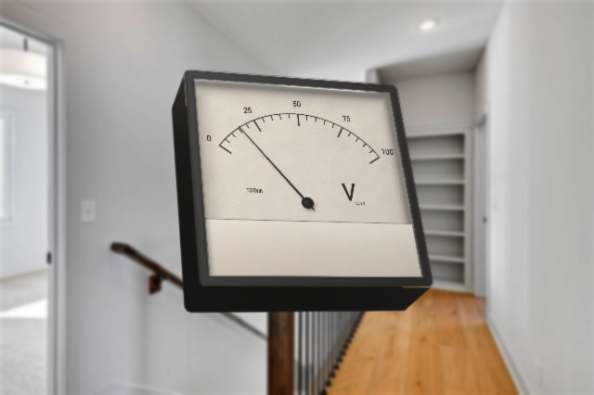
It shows V 15
